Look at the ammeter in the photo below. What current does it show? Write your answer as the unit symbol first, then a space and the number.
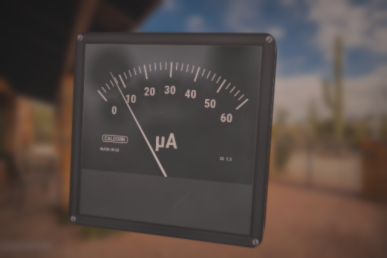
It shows µA 8
